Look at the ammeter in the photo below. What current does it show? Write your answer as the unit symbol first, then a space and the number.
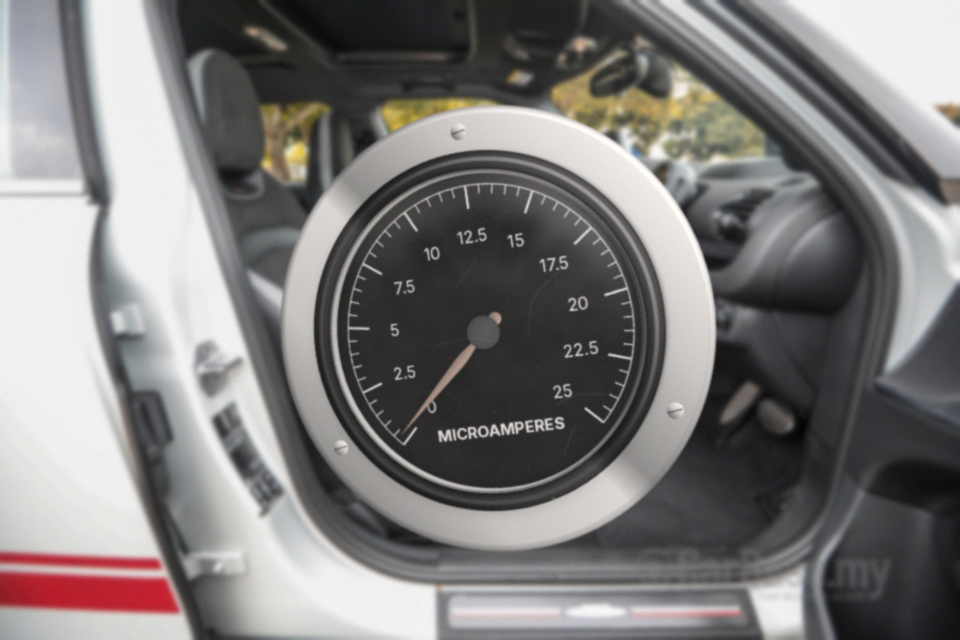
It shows µA 0.25
